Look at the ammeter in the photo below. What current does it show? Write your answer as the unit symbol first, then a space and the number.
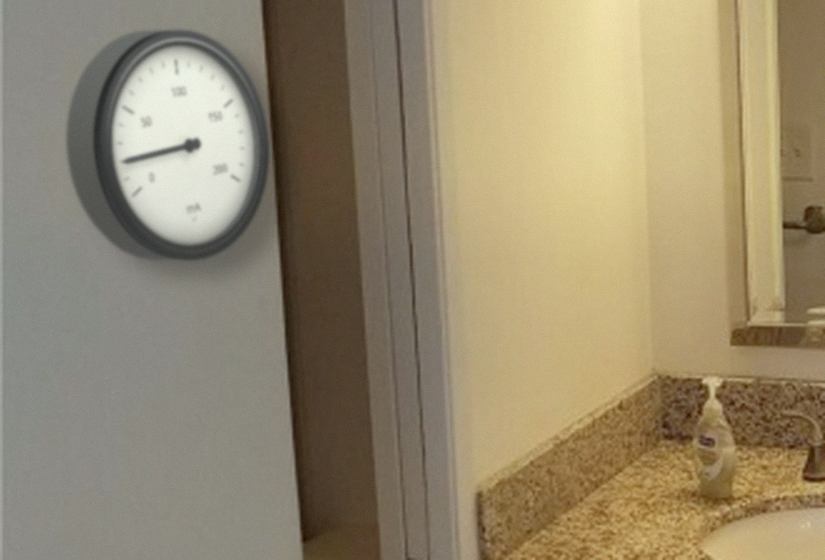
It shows mA 20
